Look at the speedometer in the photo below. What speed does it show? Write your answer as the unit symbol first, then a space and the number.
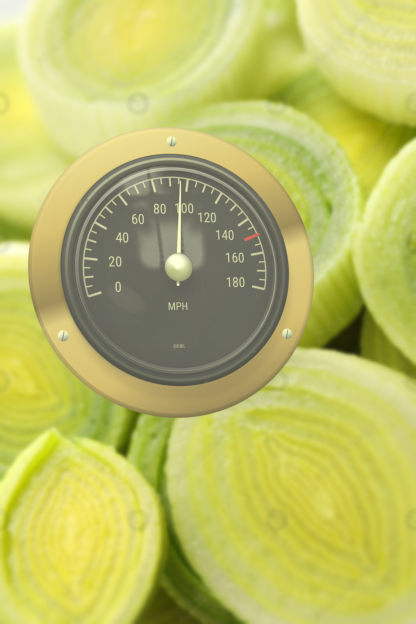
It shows mph 95
